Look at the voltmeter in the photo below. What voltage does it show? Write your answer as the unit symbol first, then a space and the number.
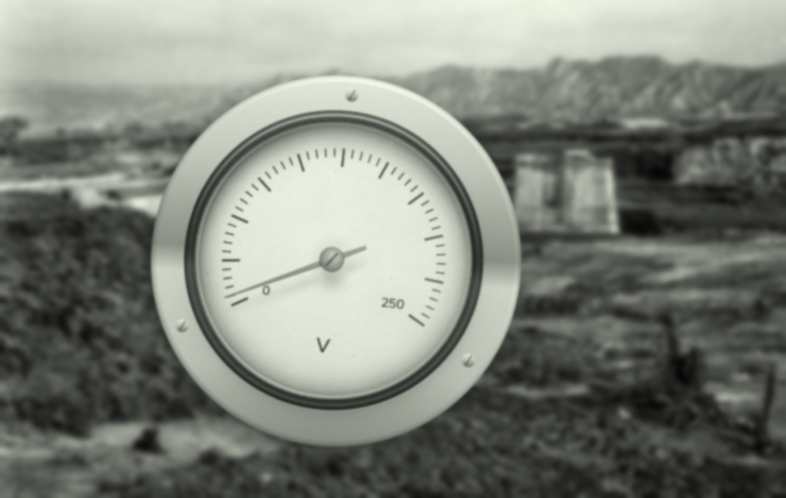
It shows V 5
